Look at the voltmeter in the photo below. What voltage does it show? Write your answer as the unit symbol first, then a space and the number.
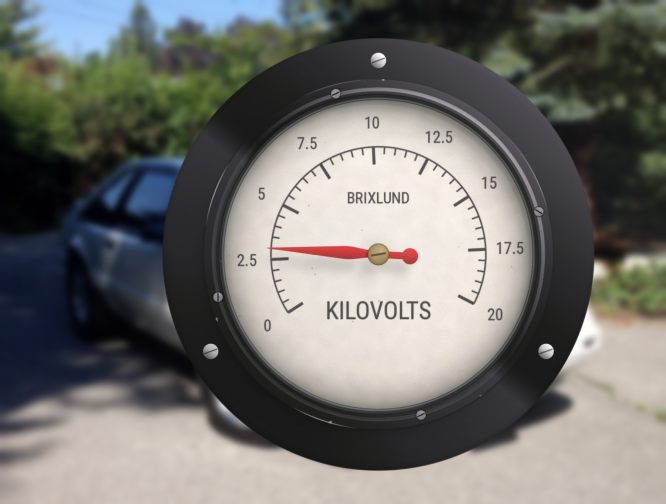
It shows kV 3
